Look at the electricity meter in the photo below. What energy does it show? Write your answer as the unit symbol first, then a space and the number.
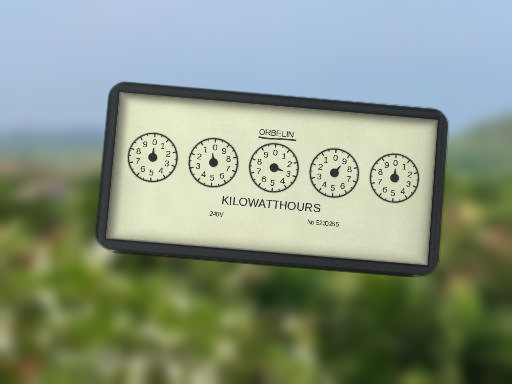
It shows kWh 290
